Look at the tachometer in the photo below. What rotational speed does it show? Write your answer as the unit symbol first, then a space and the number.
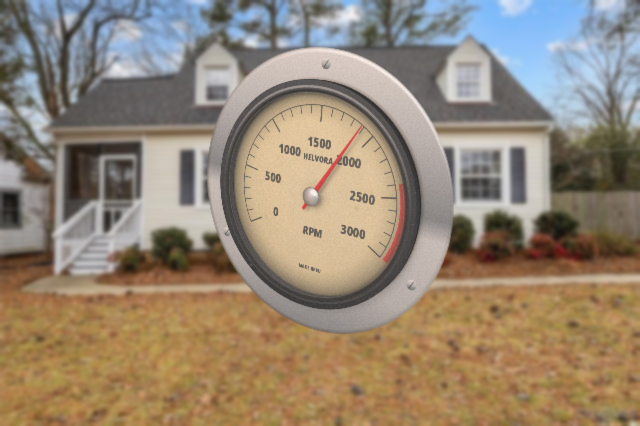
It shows rpm 1900
